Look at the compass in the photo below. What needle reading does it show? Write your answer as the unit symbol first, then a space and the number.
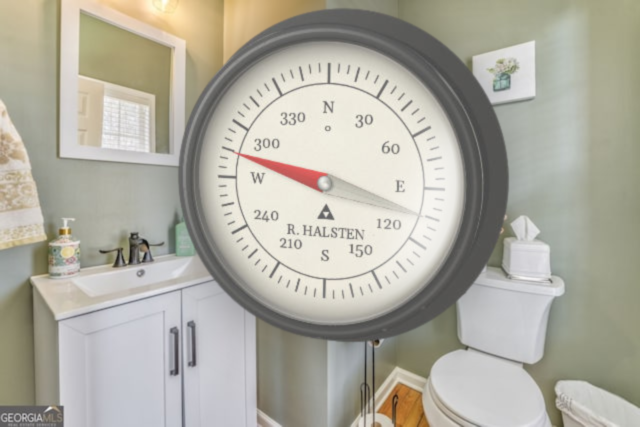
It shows ° 285
